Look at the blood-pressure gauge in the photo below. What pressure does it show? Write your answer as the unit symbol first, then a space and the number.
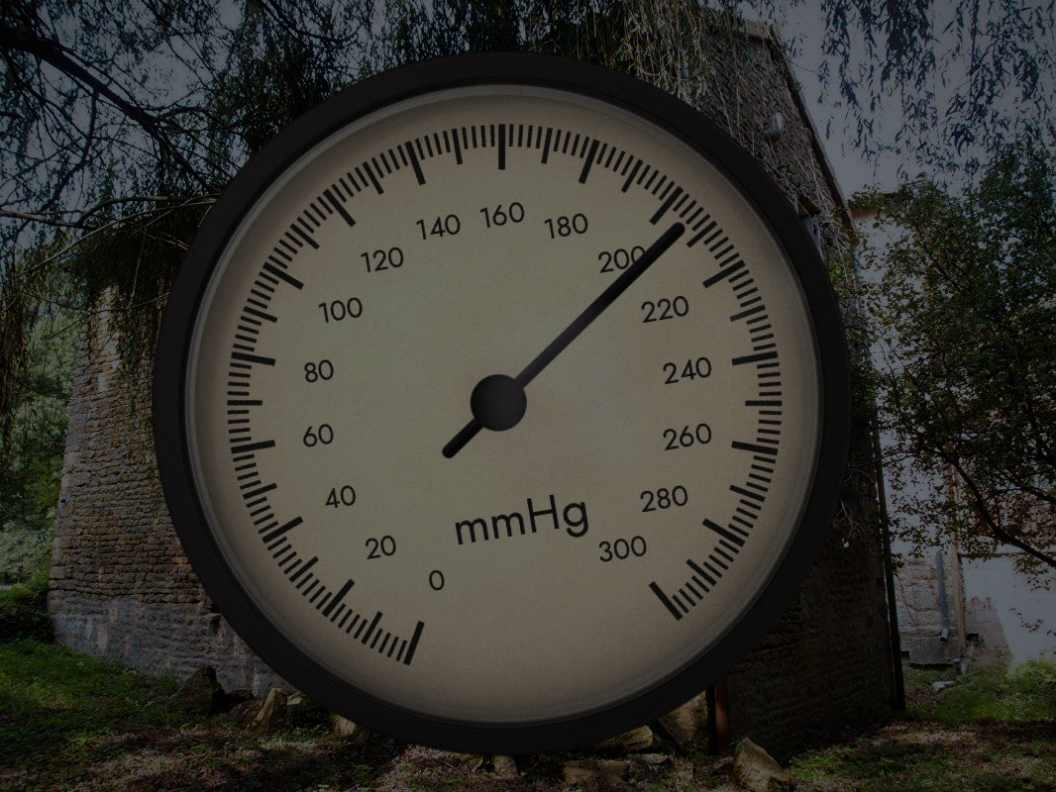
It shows mmHg 206
